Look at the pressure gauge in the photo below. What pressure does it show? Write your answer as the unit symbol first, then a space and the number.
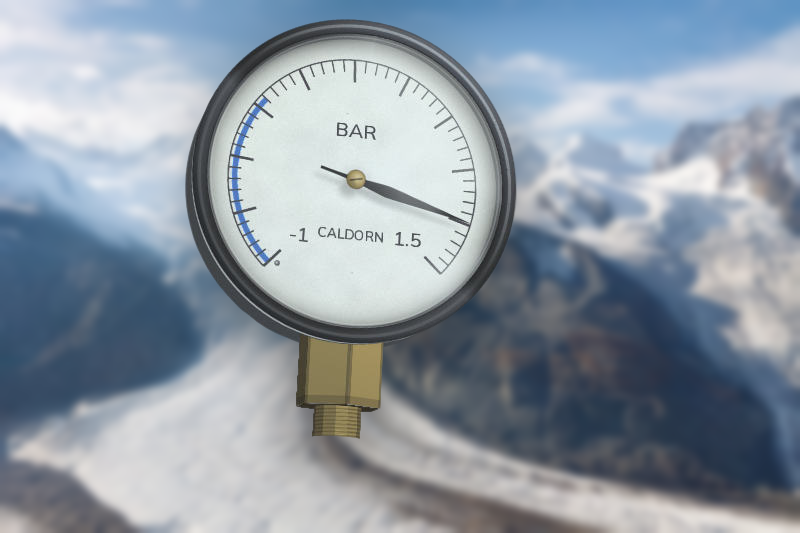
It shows bar 1.25
